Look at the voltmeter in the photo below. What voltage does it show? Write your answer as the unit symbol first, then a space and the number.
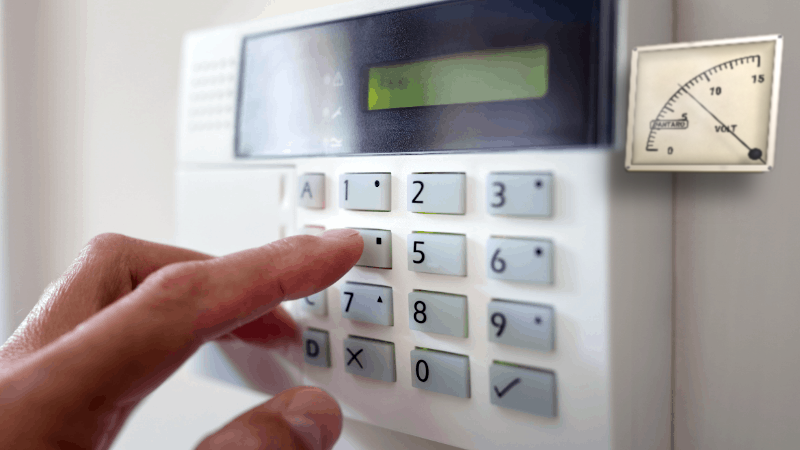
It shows V 7.5
